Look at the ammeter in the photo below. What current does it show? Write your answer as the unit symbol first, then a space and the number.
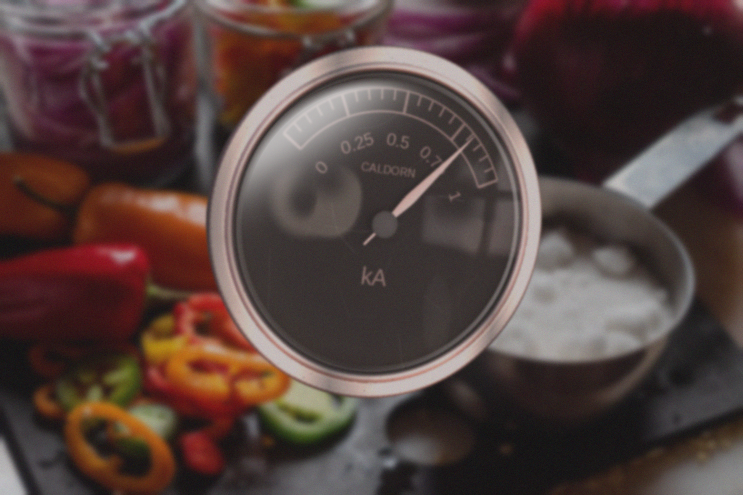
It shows kA 0.8
